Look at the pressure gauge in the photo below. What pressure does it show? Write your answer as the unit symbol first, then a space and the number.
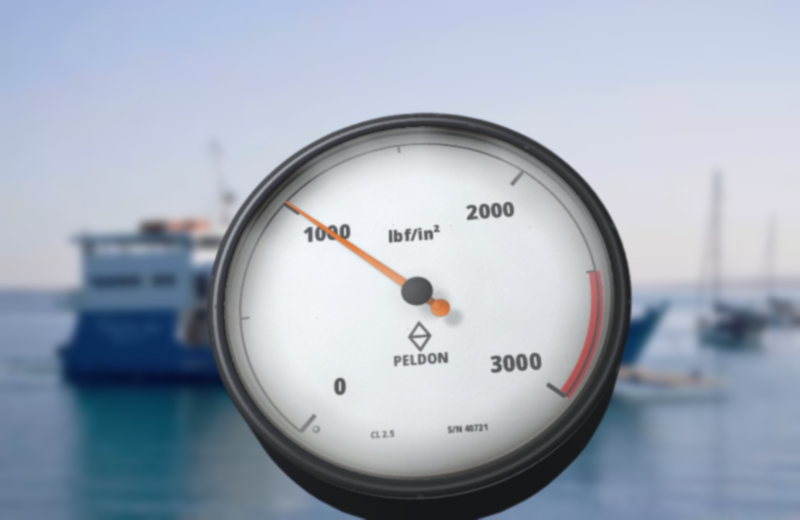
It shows psi 1000
